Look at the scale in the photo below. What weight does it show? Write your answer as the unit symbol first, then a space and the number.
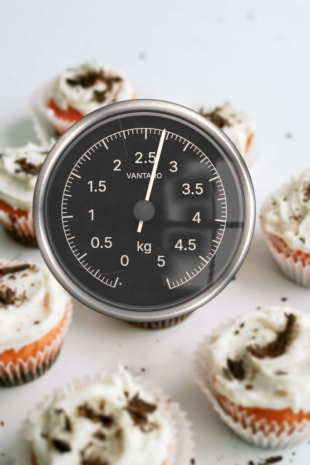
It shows kg 2.7
